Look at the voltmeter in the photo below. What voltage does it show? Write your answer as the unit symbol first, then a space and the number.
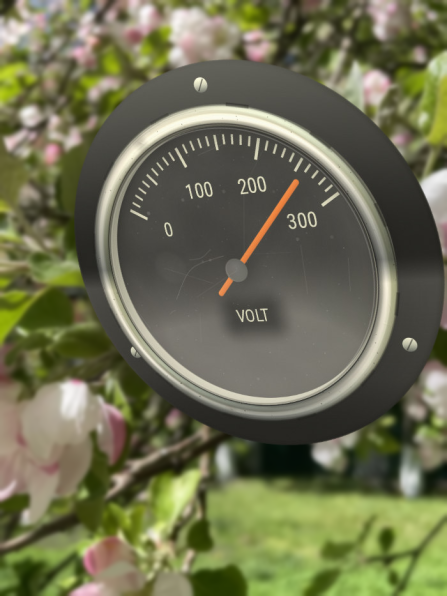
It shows V 260
